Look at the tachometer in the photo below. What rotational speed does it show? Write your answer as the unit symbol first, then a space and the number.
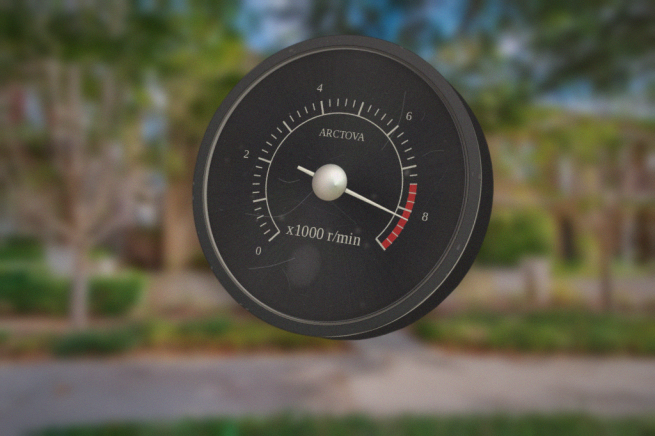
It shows rpm 8200
